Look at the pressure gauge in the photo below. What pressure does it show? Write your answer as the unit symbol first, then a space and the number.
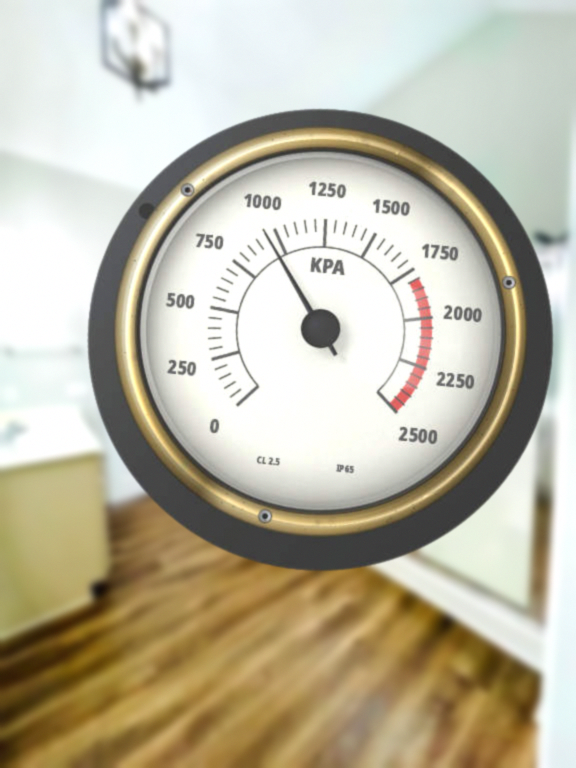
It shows kPa 950
